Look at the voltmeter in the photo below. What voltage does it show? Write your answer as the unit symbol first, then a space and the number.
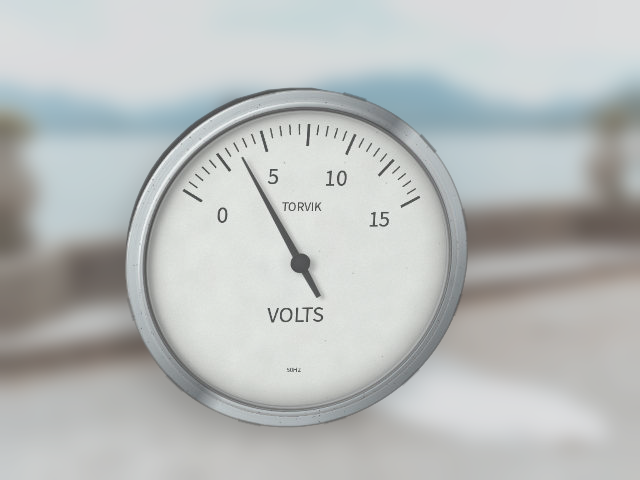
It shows V 3.5
